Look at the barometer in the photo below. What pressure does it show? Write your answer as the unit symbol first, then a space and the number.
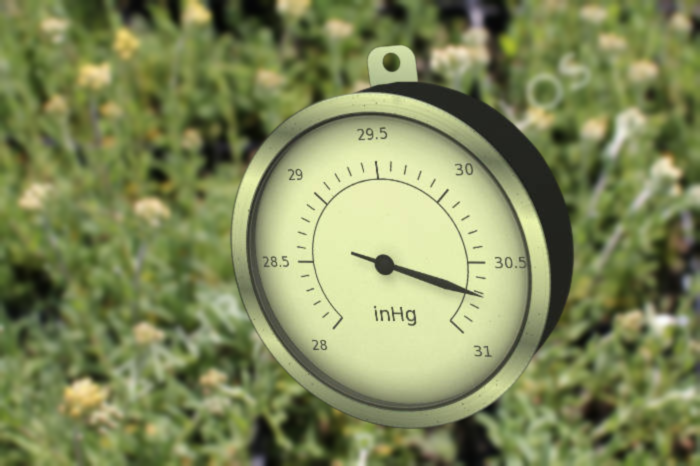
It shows inHg 30.7
